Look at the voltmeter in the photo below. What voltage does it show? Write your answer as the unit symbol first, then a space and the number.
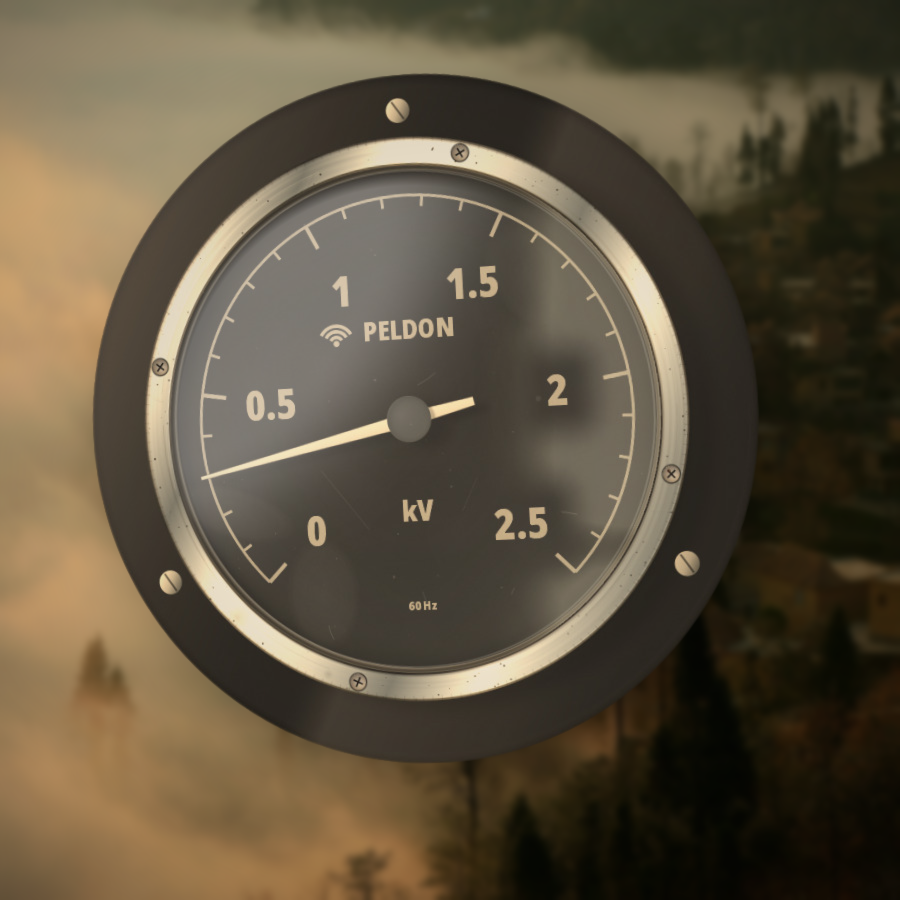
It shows kV 0.3
